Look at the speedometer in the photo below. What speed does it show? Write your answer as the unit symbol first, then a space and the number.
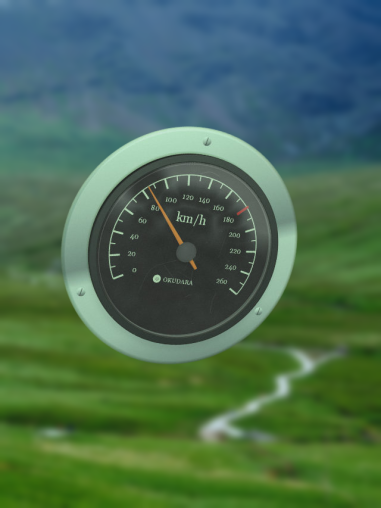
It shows km/h 85
